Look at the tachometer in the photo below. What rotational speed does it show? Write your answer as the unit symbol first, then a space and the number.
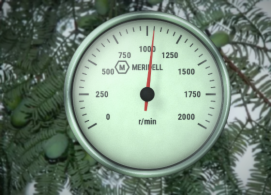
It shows rpm 1050
